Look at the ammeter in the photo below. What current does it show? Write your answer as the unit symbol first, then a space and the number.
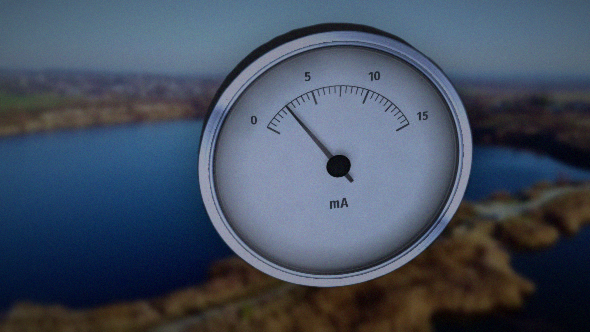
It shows mA 2.5
